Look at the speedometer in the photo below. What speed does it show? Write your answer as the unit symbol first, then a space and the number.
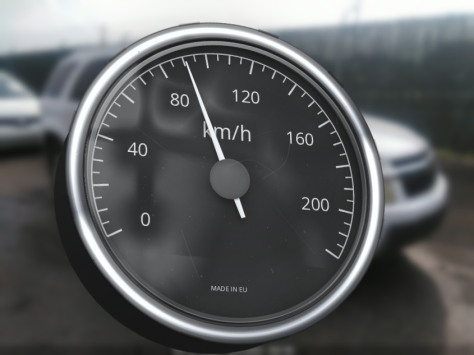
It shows km/h 90
